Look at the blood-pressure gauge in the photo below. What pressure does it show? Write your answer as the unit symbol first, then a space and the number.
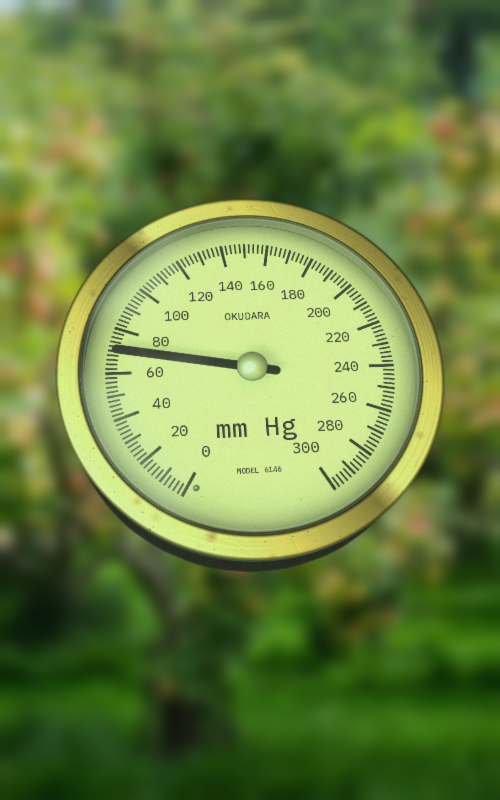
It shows mmHg 70
